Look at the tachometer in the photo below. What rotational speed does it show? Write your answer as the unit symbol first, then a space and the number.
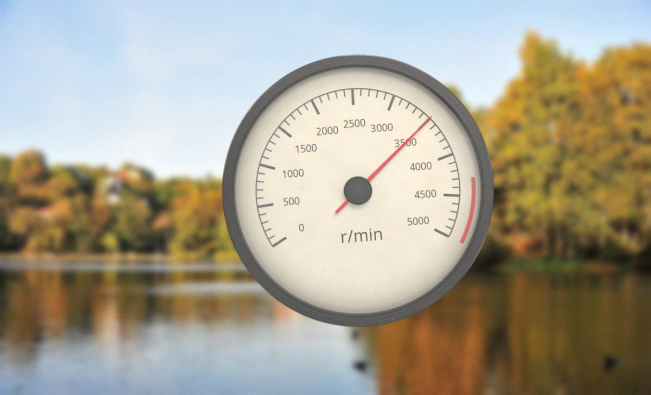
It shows rpm 3500
